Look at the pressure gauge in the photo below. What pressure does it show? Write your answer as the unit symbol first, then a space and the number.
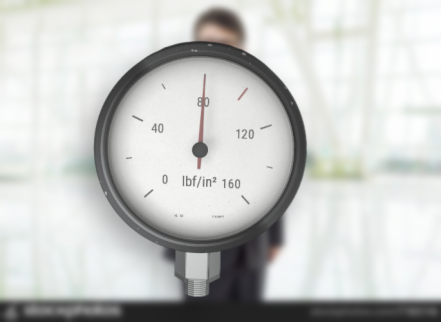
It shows psi 80
